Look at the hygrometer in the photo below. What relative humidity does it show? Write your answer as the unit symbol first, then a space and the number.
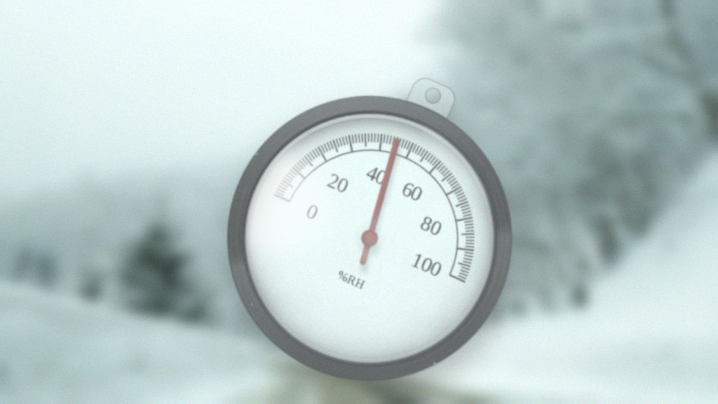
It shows % 45
